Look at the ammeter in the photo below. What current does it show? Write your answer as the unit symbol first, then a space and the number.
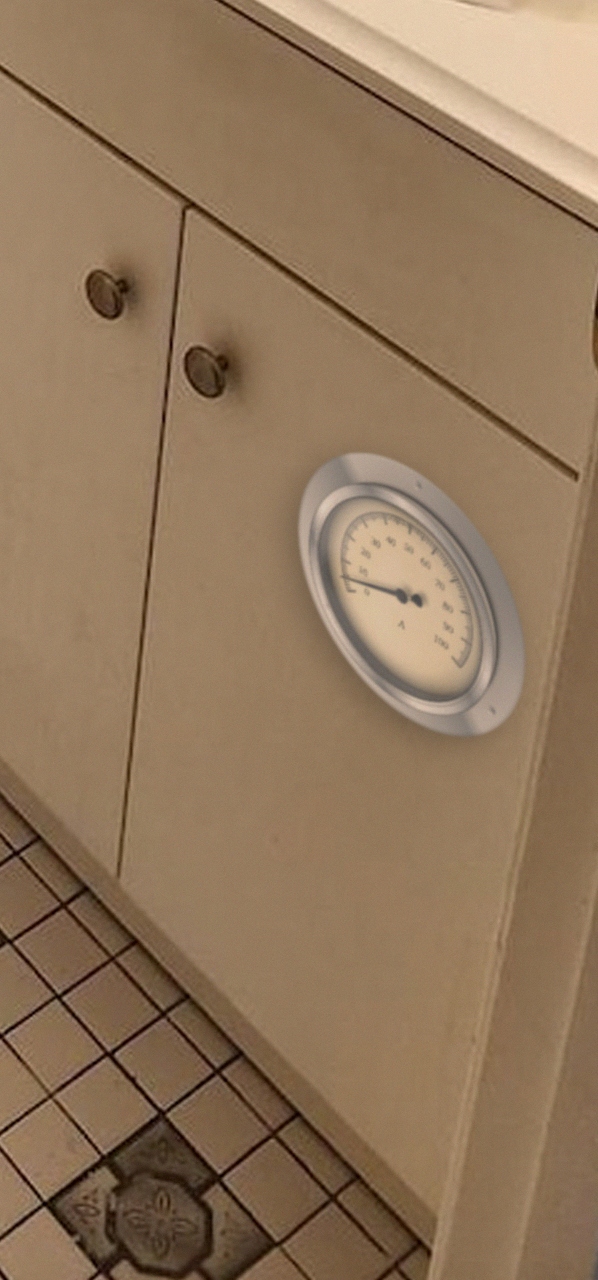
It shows A 5
